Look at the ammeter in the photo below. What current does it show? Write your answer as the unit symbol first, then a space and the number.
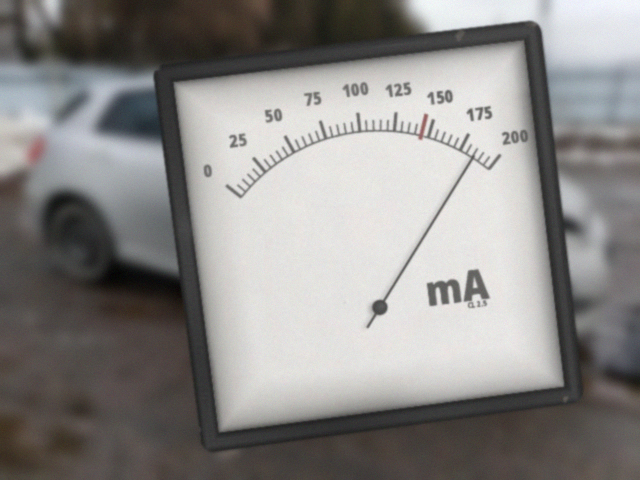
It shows mA 185
